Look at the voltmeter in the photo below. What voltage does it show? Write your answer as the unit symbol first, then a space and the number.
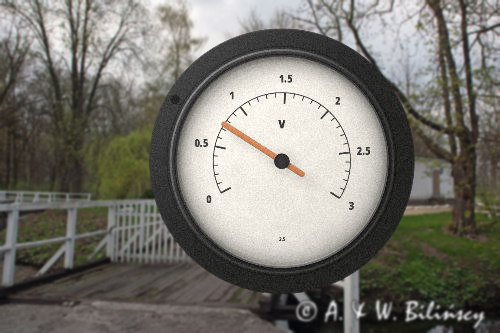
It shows V 0.75
